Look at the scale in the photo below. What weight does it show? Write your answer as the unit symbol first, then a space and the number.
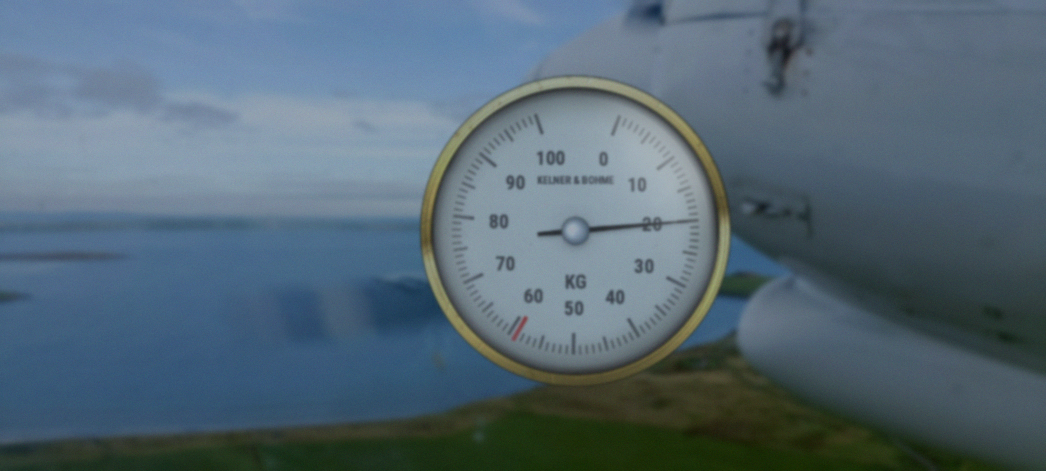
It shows kg 20
